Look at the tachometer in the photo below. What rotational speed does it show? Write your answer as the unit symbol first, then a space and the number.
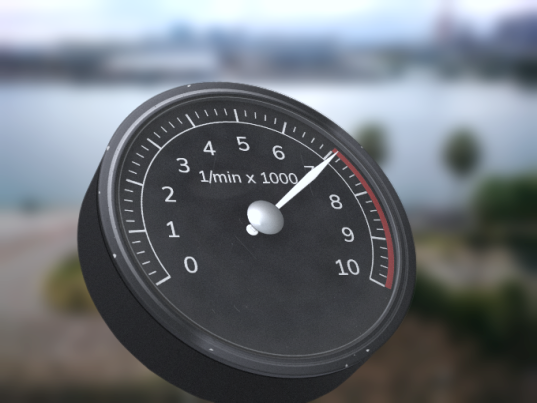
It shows rpm 7100
